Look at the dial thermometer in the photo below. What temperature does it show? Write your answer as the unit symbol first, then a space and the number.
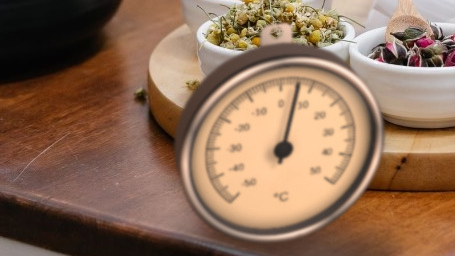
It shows °C 5
